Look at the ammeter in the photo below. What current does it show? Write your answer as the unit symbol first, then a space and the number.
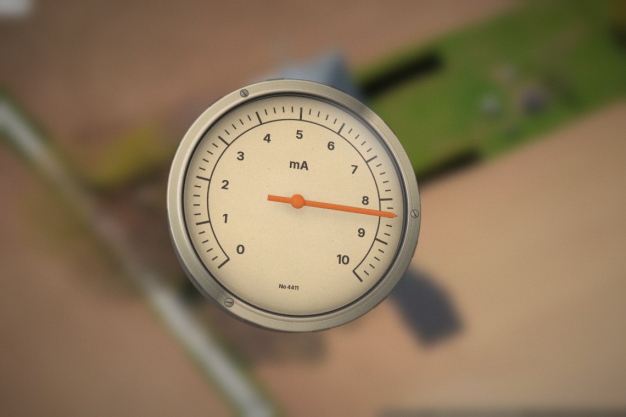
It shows mA 8.4
